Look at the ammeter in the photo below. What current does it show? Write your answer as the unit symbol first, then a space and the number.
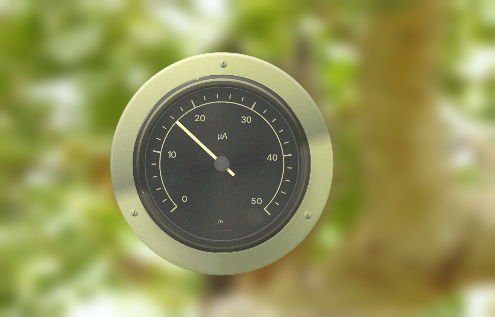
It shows µA 16
